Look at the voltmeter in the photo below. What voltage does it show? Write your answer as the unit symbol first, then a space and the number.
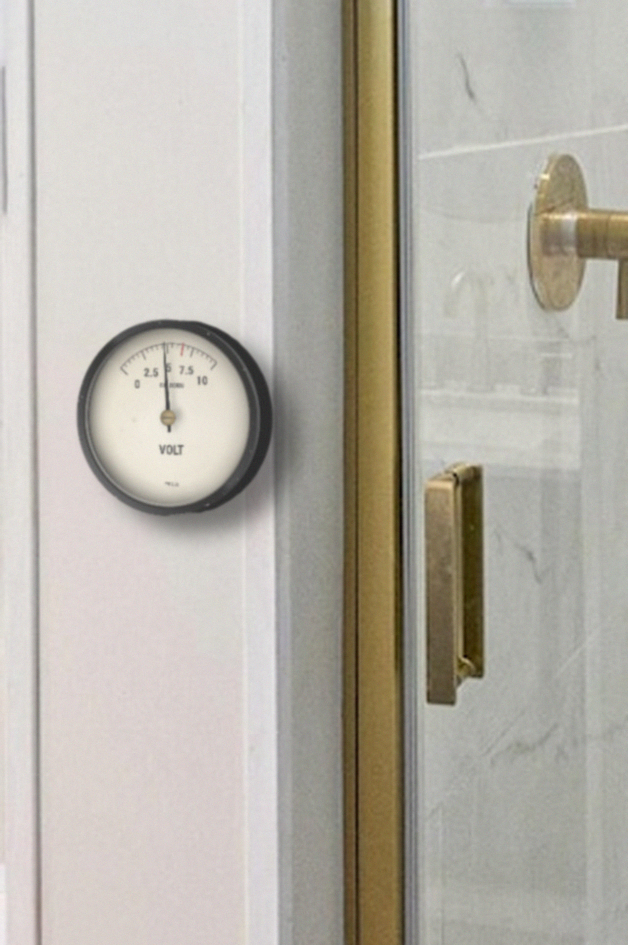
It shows V 5
